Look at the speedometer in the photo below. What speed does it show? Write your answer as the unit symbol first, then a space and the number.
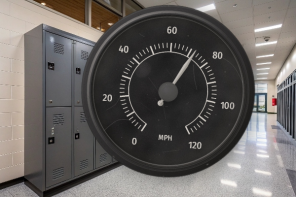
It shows mph 72
